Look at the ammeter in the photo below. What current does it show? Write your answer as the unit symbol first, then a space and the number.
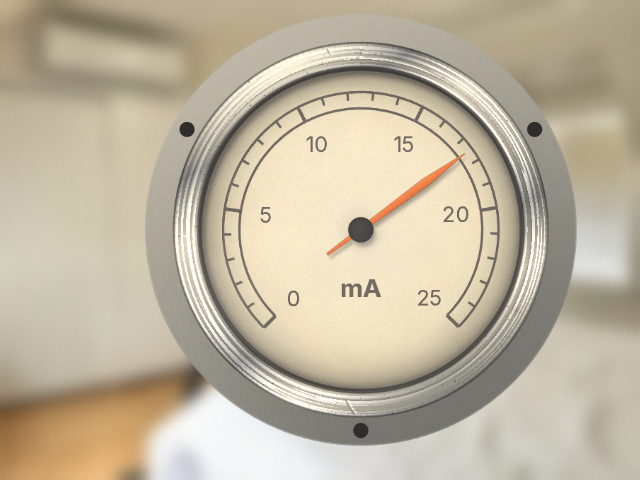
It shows mA 17.5
